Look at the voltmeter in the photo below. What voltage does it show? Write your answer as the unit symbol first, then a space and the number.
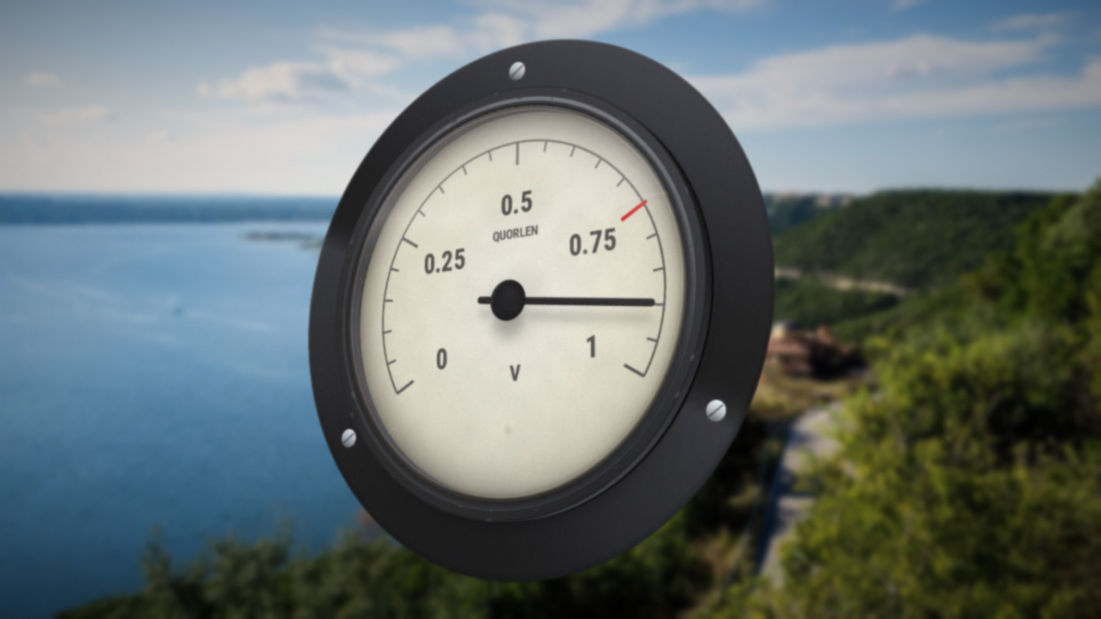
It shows V 0.9
